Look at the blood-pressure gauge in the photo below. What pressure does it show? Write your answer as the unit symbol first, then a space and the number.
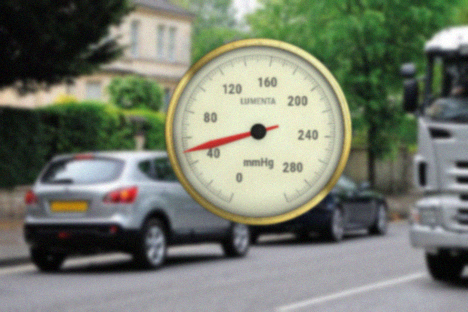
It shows mmHg 50
